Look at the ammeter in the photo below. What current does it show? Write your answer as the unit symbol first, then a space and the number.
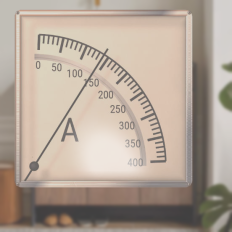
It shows A 140
